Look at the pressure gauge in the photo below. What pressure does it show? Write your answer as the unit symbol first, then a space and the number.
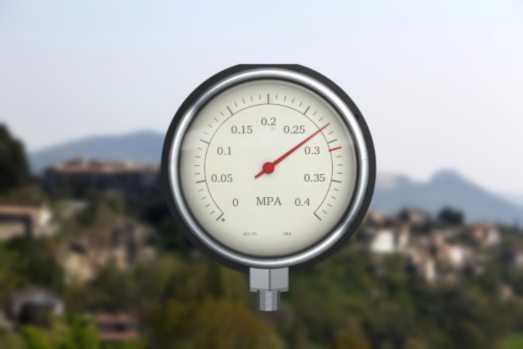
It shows MPa 0.28
